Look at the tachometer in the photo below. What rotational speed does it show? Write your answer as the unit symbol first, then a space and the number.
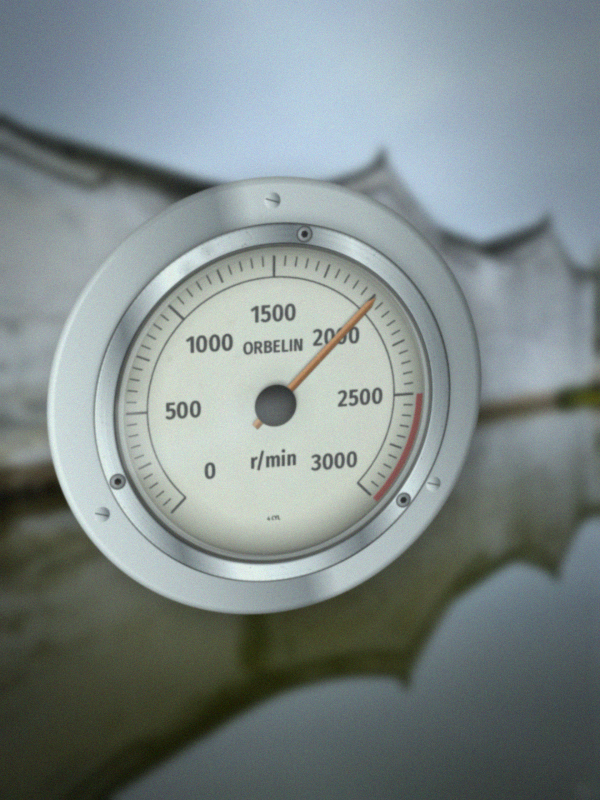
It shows rpm 2000
